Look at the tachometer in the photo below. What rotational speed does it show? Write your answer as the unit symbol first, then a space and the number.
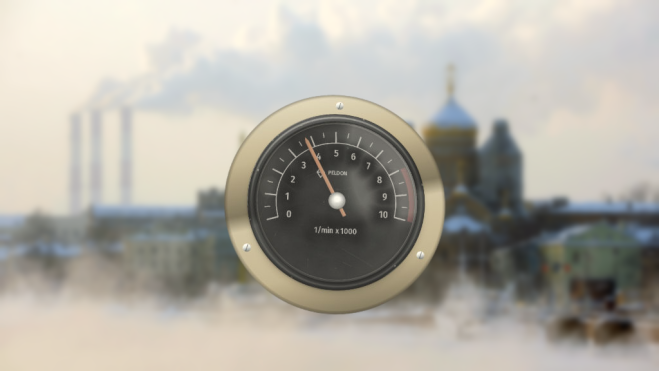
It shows rpm 3750
